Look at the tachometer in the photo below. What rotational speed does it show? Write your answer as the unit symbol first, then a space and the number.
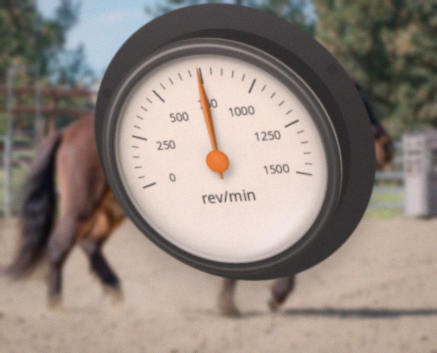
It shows rpm 750
